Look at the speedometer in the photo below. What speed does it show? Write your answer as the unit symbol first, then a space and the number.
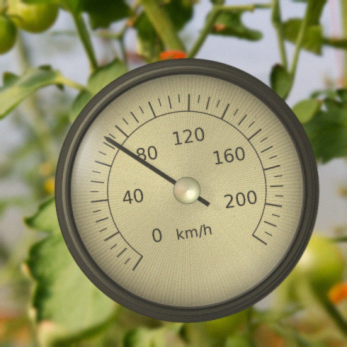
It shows km/h 72.5
